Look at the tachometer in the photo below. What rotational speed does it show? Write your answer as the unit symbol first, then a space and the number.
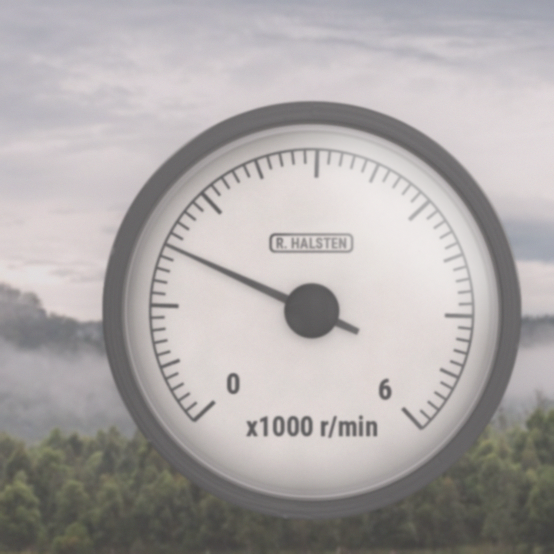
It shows rpm 1500
